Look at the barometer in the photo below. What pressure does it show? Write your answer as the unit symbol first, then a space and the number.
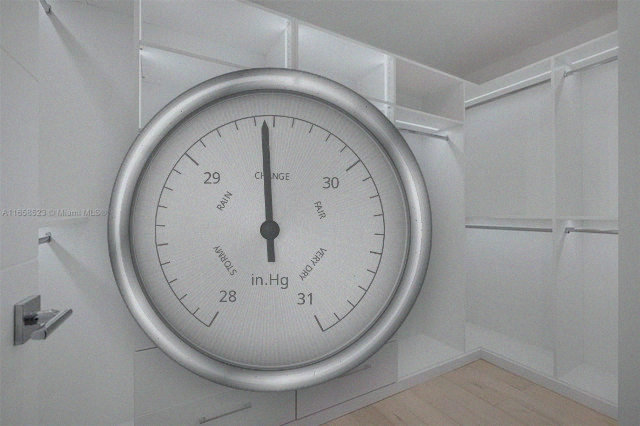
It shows inHg 29.45
